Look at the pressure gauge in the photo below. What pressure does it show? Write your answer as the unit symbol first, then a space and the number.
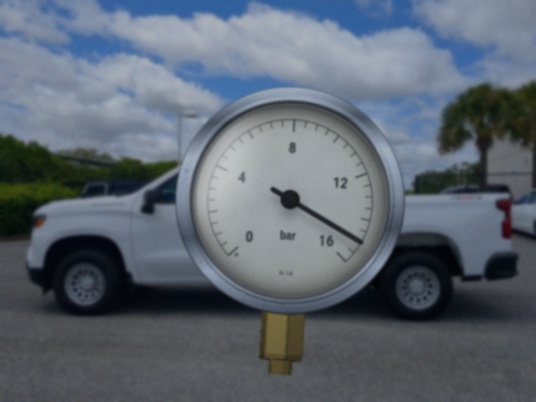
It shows bar 15
